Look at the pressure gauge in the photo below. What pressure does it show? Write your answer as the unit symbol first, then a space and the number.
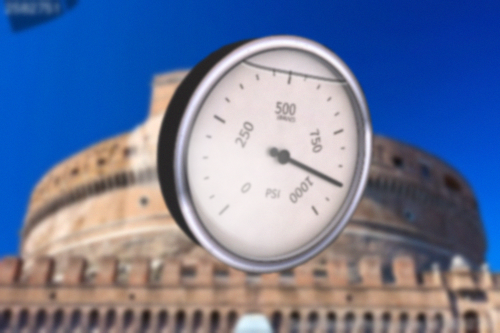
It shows psi 900
